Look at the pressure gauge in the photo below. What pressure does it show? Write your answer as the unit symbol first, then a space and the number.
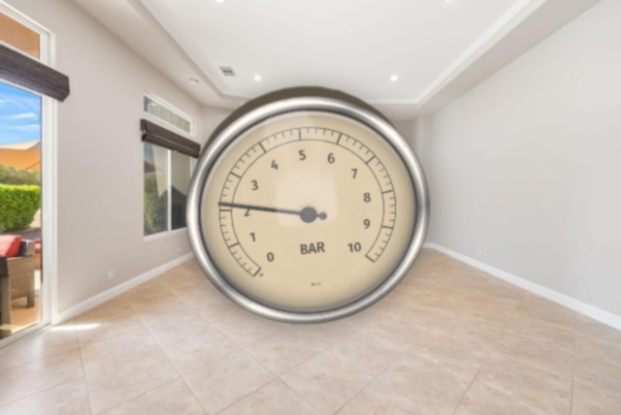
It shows bar 2.2
